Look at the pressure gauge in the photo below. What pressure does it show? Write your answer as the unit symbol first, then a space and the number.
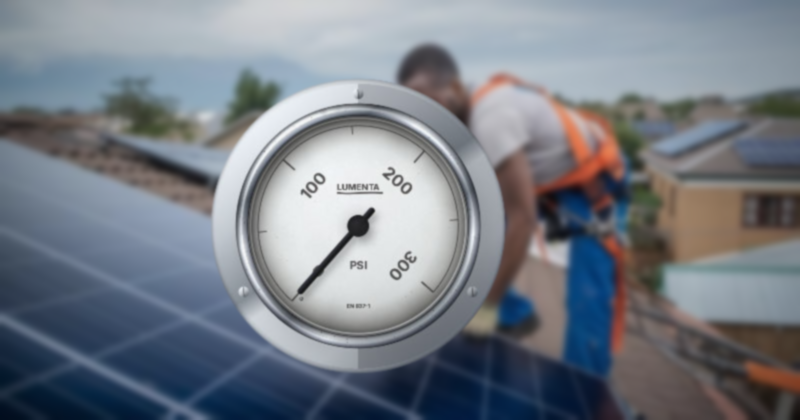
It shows psi 0
